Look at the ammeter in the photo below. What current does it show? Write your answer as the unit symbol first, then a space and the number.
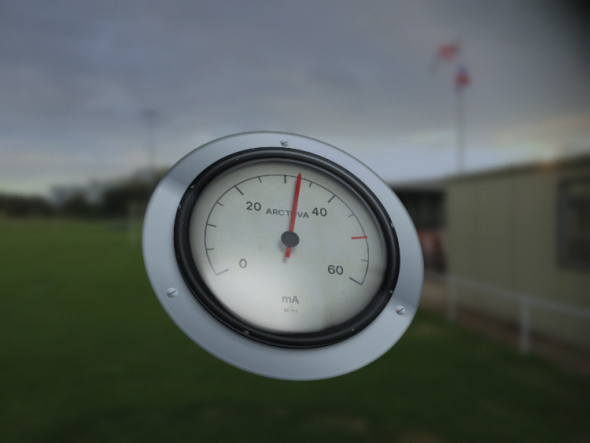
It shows mA 32.5
